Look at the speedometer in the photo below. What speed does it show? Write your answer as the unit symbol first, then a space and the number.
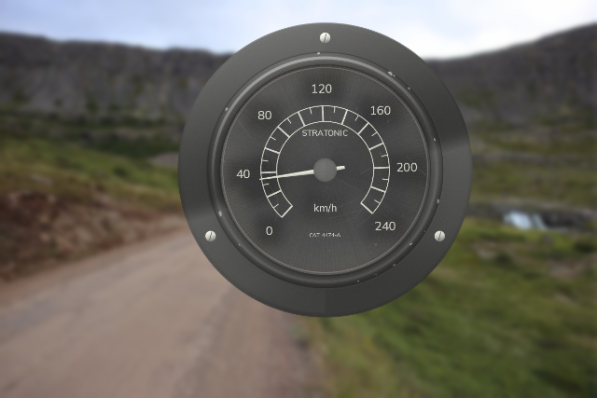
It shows km/h 35
